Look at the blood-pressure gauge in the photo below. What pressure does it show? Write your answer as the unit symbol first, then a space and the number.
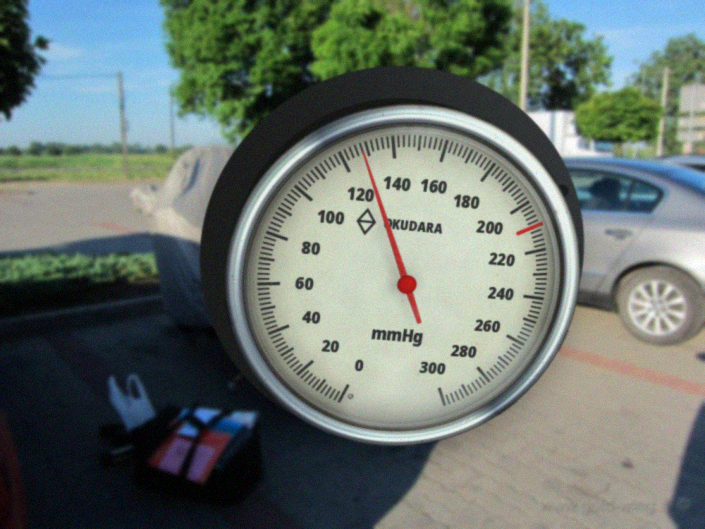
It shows mmHg 128
